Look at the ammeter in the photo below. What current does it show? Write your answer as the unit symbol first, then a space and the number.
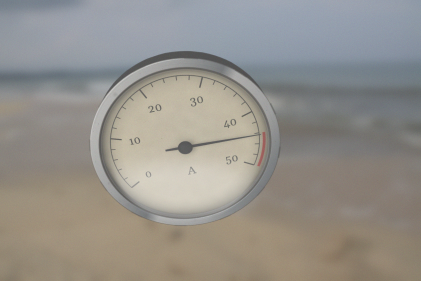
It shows A 44
